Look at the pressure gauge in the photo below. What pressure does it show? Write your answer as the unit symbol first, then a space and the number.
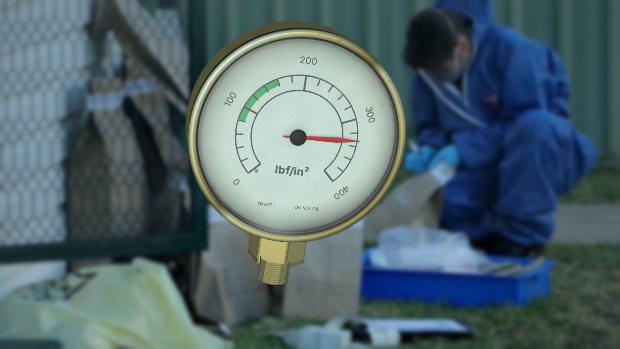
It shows psi 330
